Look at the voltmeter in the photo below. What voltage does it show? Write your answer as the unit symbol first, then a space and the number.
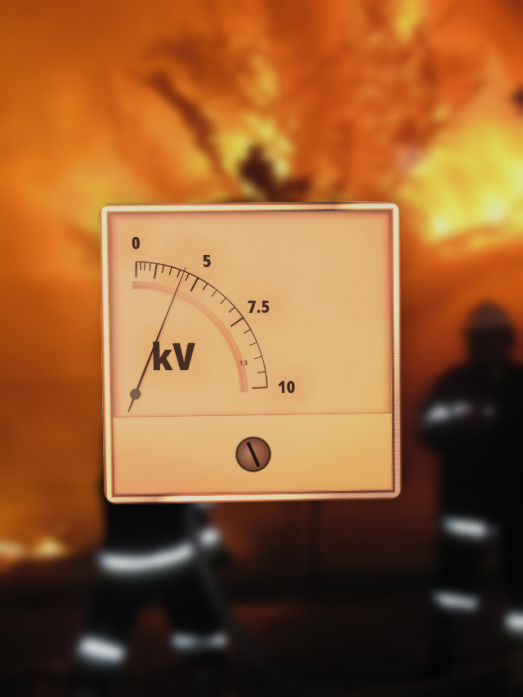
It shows kV 4.25
